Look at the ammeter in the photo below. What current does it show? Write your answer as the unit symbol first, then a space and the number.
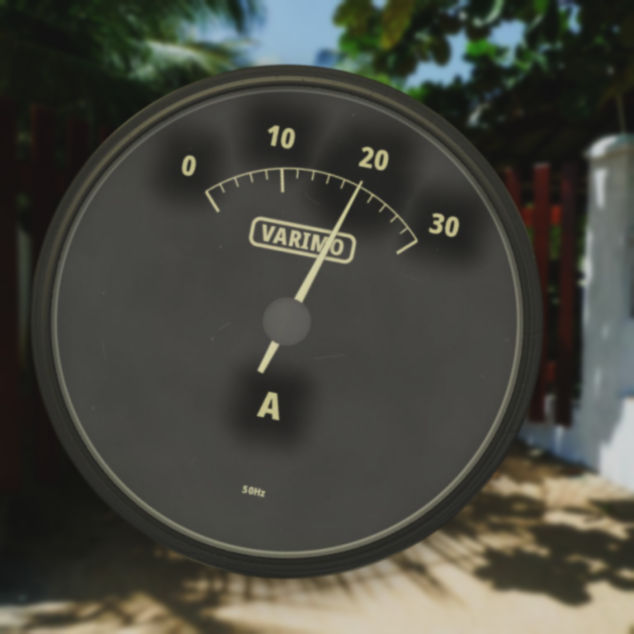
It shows A 20
